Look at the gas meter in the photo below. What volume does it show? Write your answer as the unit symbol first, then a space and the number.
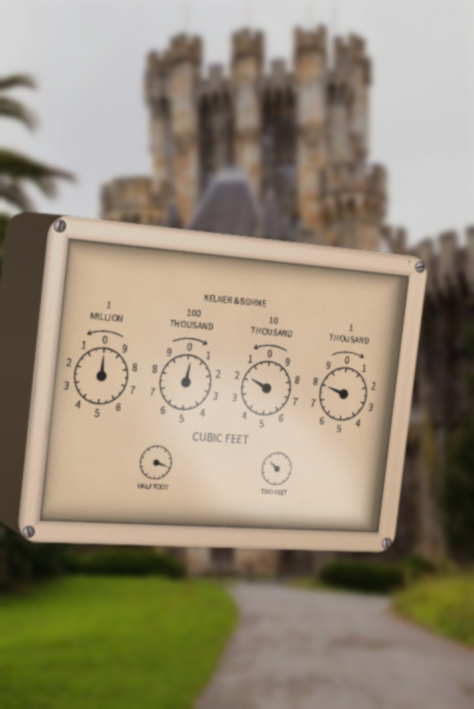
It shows ft³ 1800
